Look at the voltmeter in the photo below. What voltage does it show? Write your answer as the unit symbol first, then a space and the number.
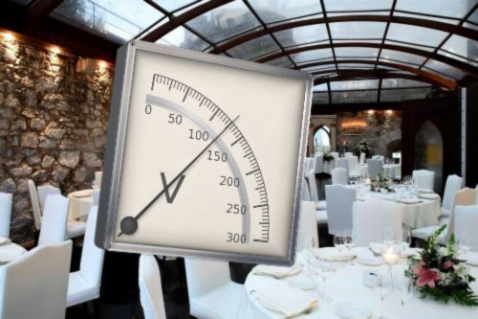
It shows V 125
